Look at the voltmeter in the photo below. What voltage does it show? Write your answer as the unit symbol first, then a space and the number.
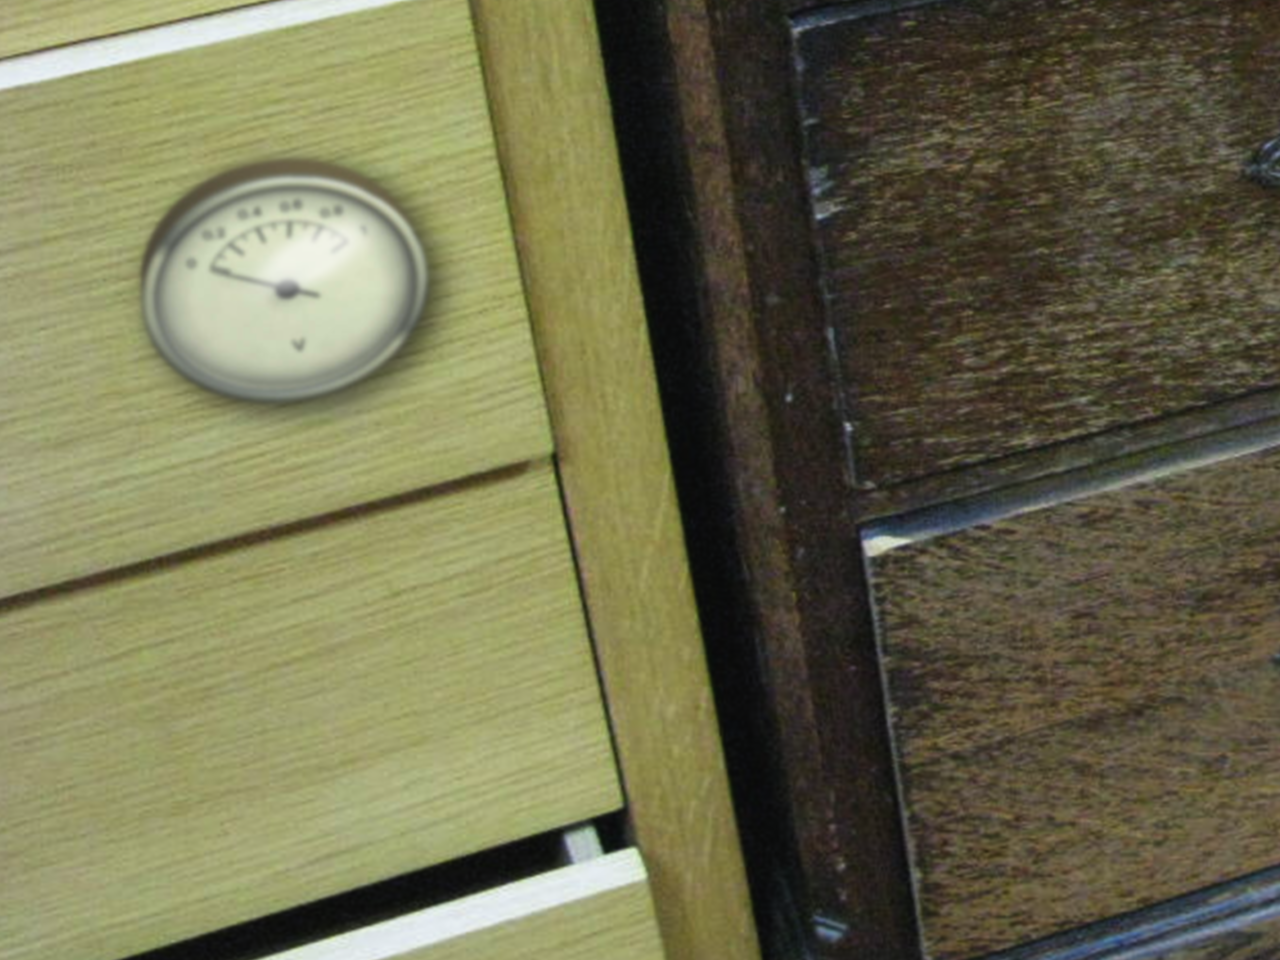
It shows V 0
